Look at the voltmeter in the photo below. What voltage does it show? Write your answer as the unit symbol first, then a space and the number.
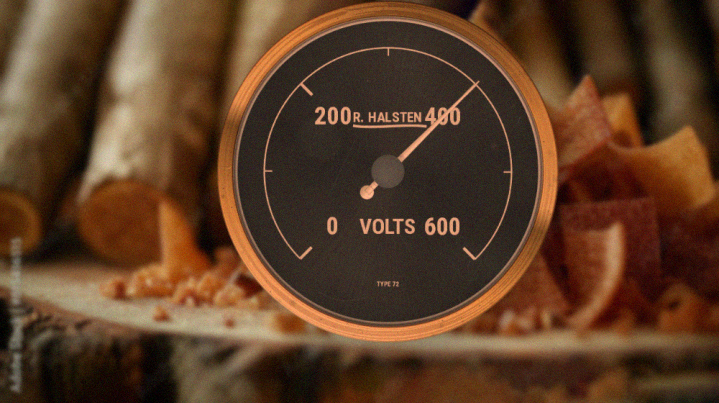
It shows V 400
